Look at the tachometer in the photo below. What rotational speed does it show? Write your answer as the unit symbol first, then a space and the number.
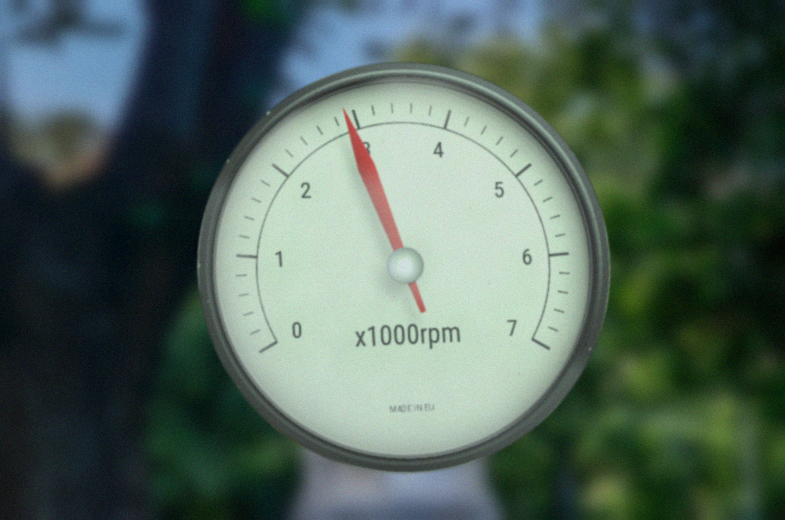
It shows rpm 2900
